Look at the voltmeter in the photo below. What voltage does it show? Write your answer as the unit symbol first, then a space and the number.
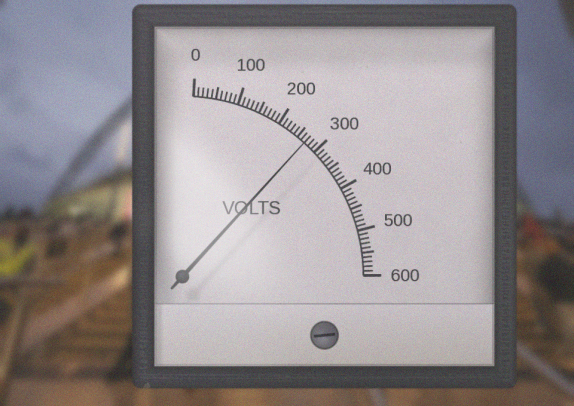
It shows V 270
